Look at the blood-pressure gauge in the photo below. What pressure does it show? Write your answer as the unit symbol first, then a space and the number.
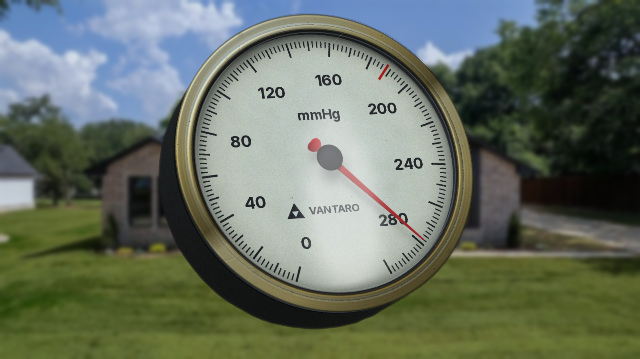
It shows mmHg 280
